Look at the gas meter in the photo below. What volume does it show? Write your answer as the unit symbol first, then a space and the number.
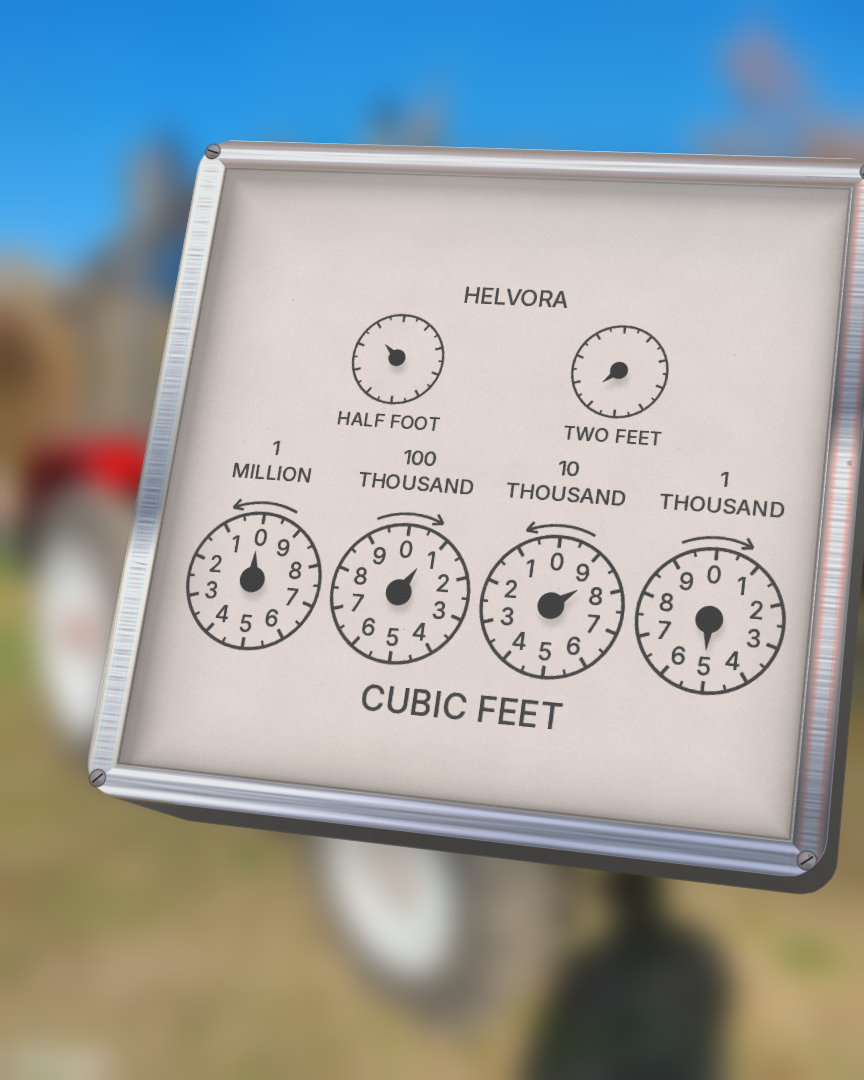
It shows ft³ 8500
